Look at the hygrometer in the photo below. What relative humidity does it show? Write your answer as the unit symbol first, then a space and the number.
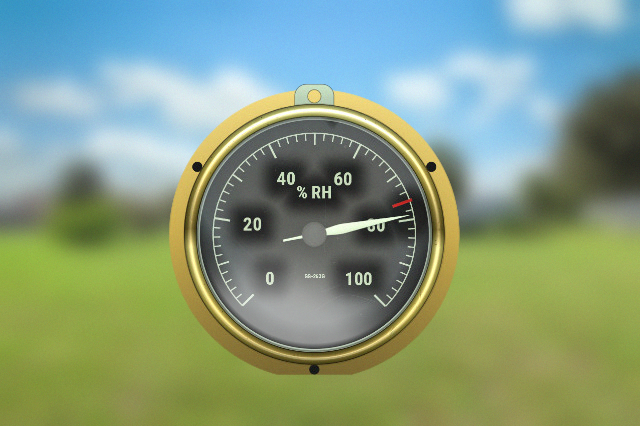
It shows % 79
